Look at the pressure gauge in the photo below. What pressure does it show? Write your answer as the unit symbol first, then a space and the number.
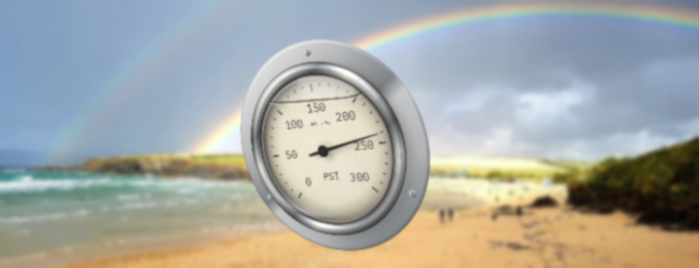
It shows psi 240
